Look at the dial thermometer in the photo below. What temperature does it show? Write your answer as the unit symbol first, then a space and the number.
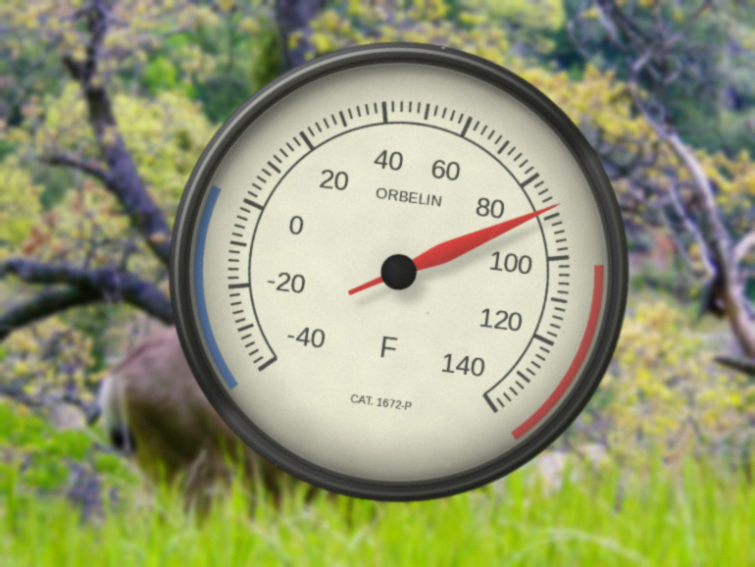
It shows °F 88
